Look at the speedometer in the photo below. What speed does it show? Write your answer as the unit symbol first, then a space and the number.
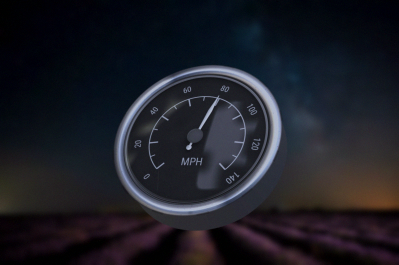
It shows mph 80
